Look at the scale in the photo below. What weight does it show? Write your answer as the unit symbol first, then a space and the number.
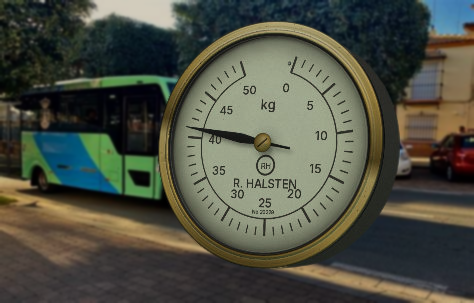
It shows kg 41
